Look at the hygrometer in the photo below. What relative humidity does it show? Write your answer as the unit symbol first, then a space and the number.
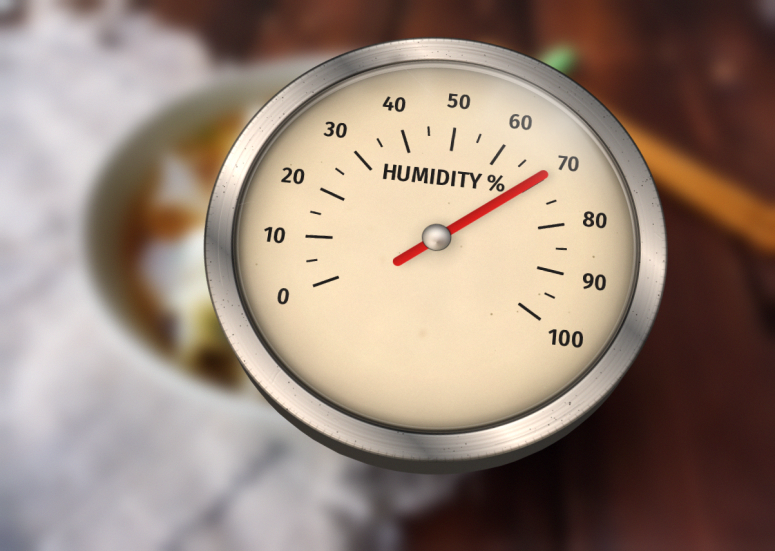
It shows % 70
